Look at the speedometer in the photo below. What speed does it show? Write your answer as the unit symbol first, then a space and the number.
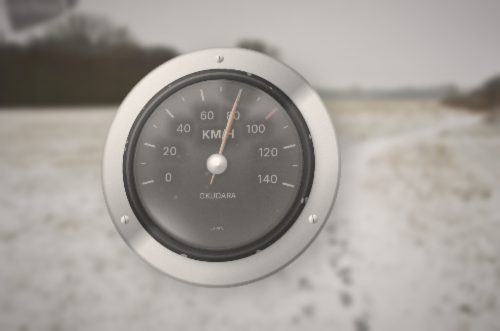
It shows km/h 80
